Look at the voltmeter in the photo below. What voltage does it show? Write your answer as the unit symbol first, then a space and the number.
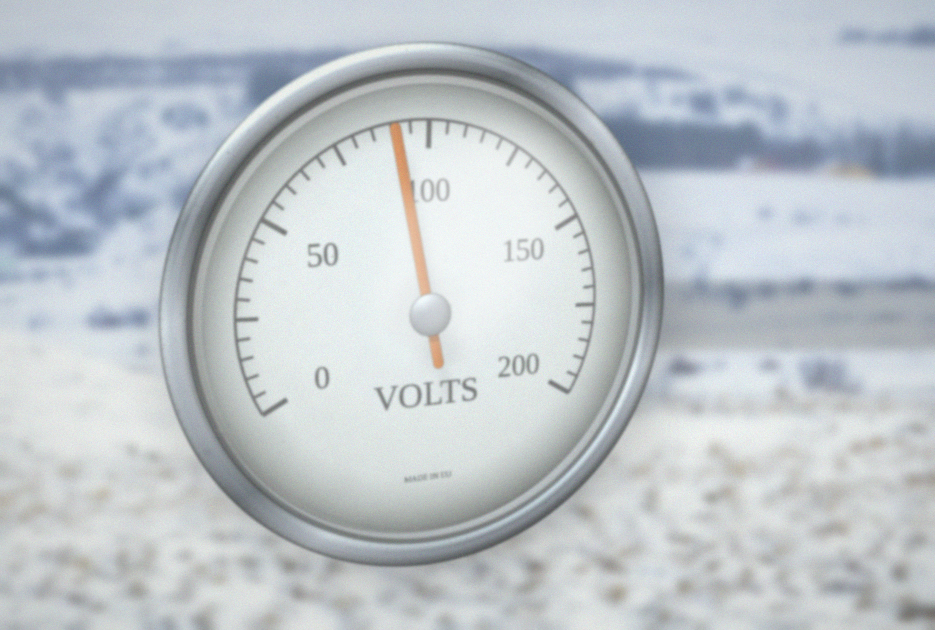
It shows V 90
